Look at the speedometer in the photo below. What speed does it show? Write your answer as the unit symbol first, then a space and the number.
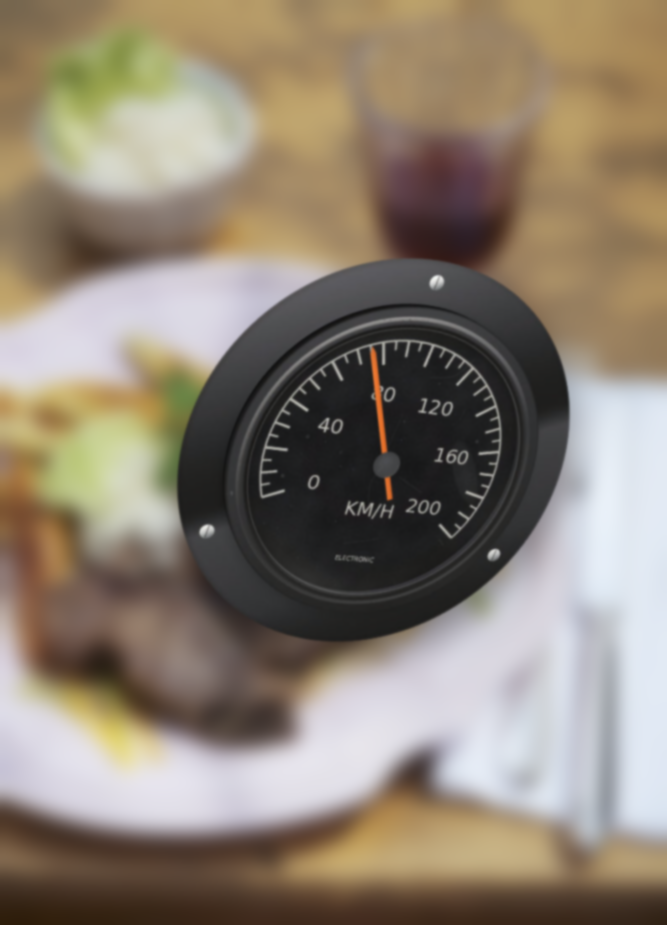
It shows km/h 75
